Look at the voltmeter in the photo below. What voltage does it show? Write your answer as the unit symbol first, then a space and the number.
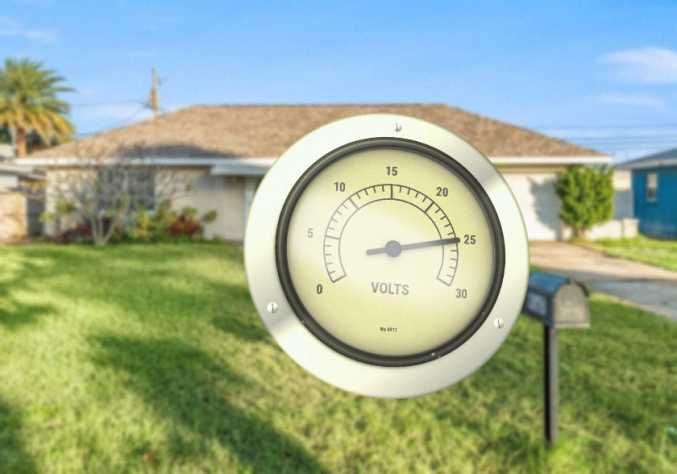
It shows V 25
